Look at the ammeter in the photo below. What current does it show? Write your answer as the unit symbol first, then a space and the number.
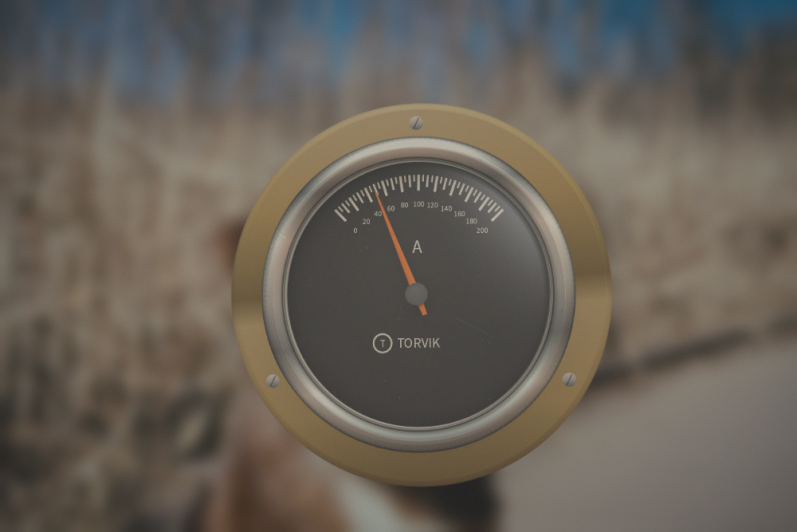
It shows A 50
